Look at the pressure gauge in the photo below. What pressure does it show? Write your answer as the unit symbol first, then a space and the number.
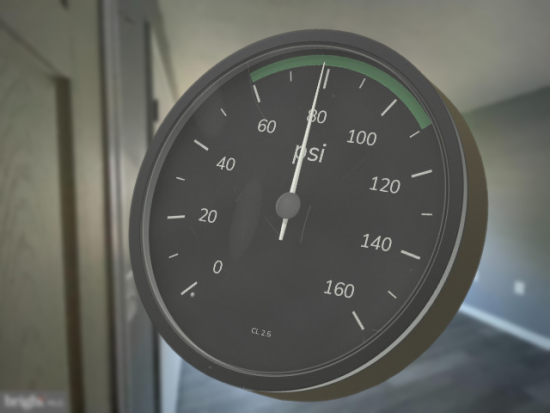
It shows psi 80
